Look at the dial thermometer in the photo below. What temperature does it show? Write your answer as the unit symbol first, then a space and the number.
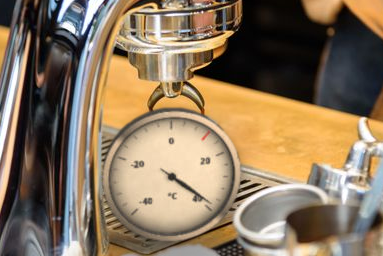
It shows °C 38
